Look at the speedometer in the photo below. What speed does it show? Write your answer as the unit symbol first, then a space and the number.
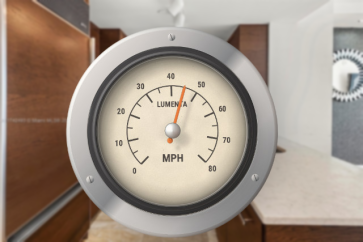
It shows mph 45
